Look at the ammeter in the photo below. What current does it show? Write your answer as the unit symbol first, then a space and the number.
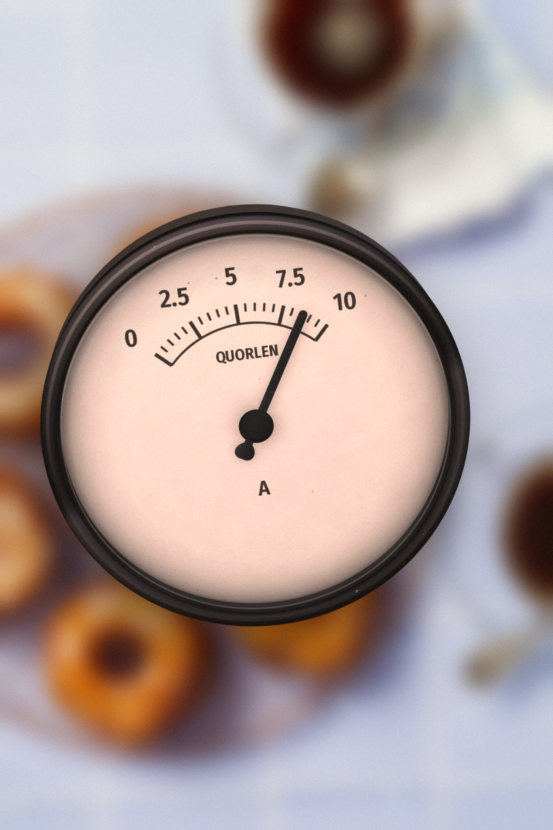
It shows A 8.5
